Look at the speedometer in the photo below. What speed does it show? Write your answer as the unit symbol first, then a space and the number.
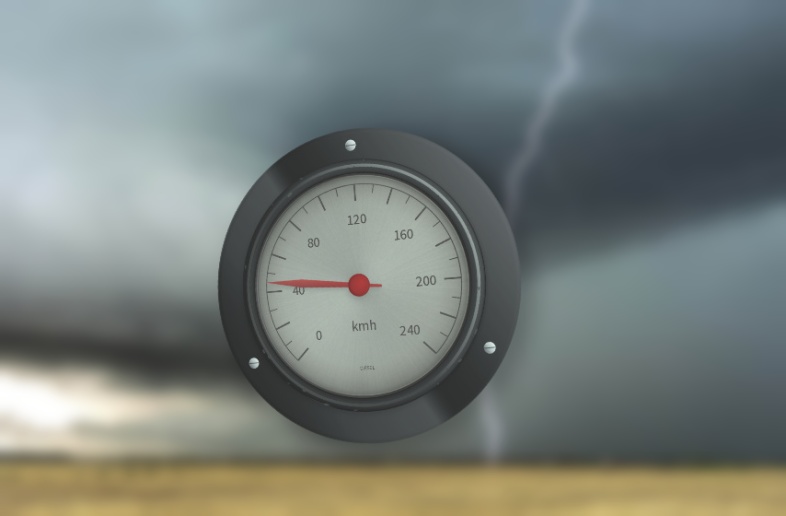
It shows km/h 45
